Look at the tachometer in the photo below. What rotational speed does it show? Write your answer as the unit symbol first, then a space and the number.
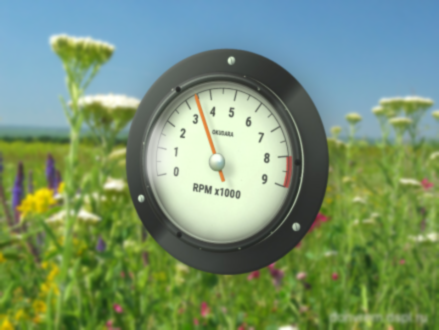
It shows rpm 3500
